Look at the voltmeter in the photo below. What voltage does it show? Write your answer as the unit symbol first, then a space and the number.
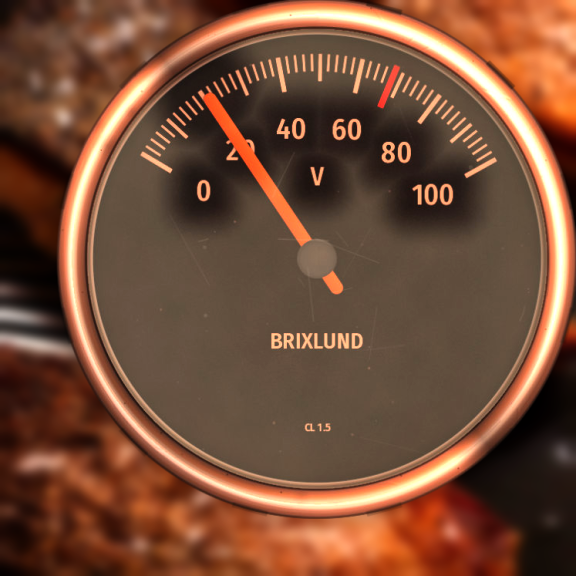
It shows V 21
